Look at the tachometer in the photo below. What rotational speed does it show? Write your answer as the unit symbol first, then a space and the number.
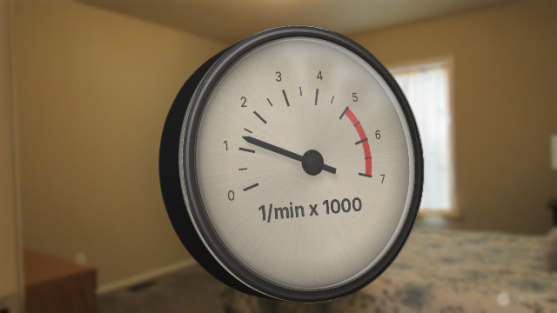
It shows rpm 1250
